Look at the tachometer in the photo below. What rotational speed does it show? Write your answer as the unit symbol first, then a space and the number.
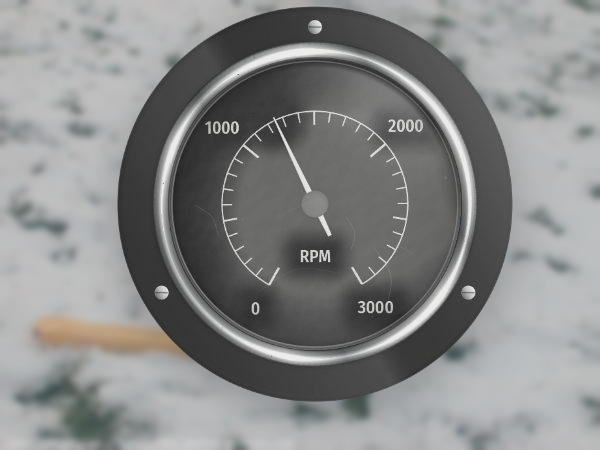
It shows rpm 1250
